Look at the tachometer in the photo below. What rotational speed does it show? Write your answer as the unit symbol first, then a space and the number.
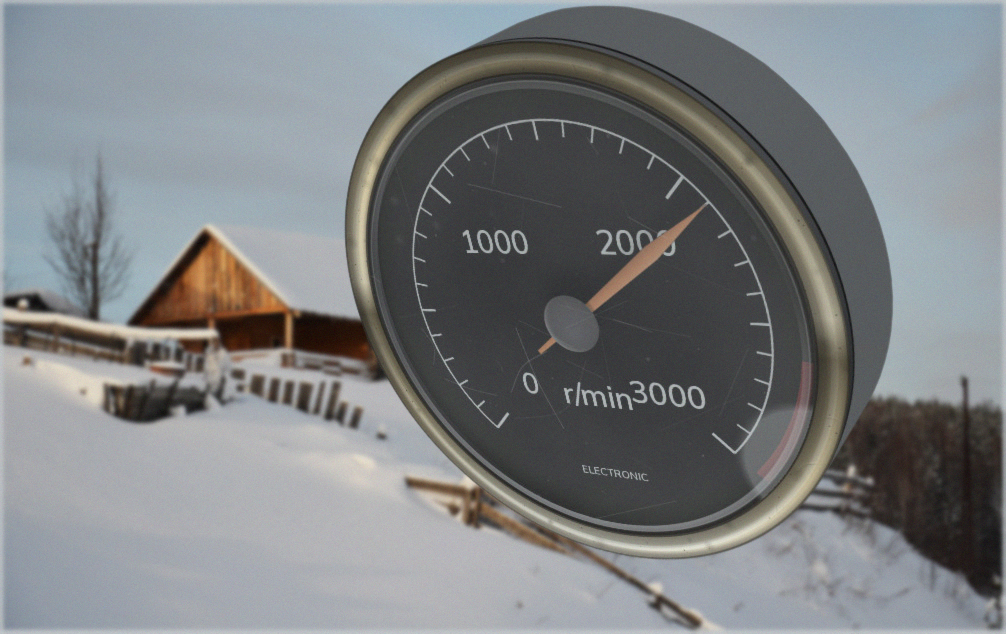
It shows rpm 2100
